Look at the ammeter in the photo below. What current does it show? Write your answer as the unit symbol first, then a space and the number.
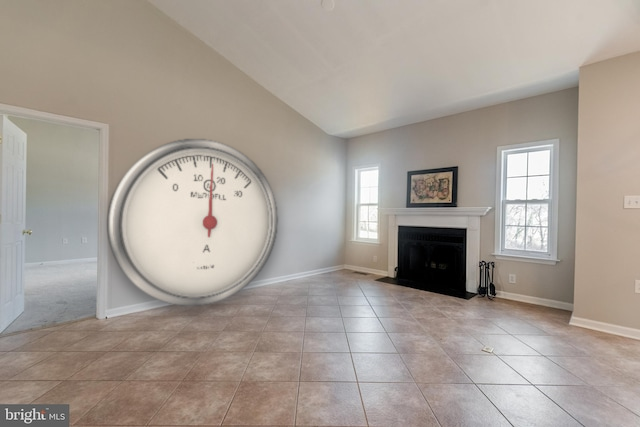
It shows A 15
